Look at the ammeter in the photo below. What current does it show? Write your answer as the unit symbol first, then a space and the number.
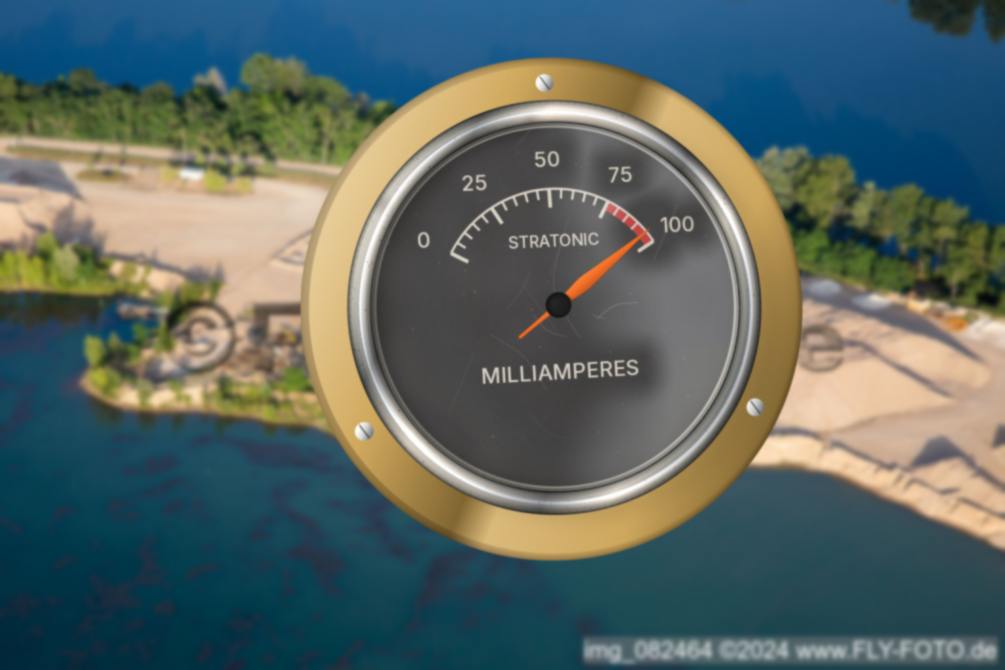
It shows mA 95
